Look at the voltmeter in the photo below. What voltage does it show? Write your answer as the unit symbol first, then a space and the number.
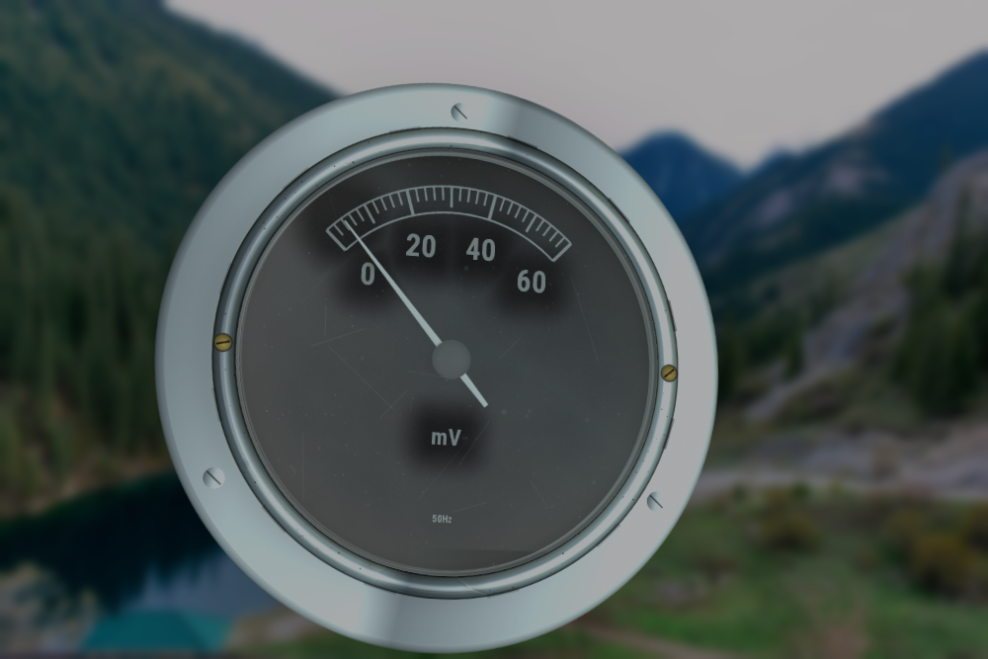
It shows mV 4
